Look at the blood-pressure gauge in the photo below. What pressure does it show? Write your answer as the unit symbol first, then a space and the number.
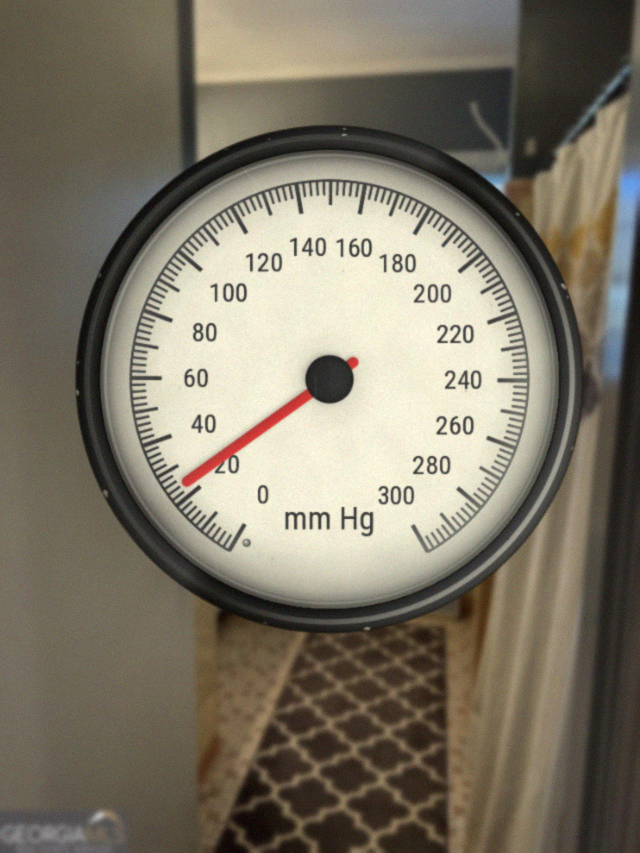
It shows mmHg 24
